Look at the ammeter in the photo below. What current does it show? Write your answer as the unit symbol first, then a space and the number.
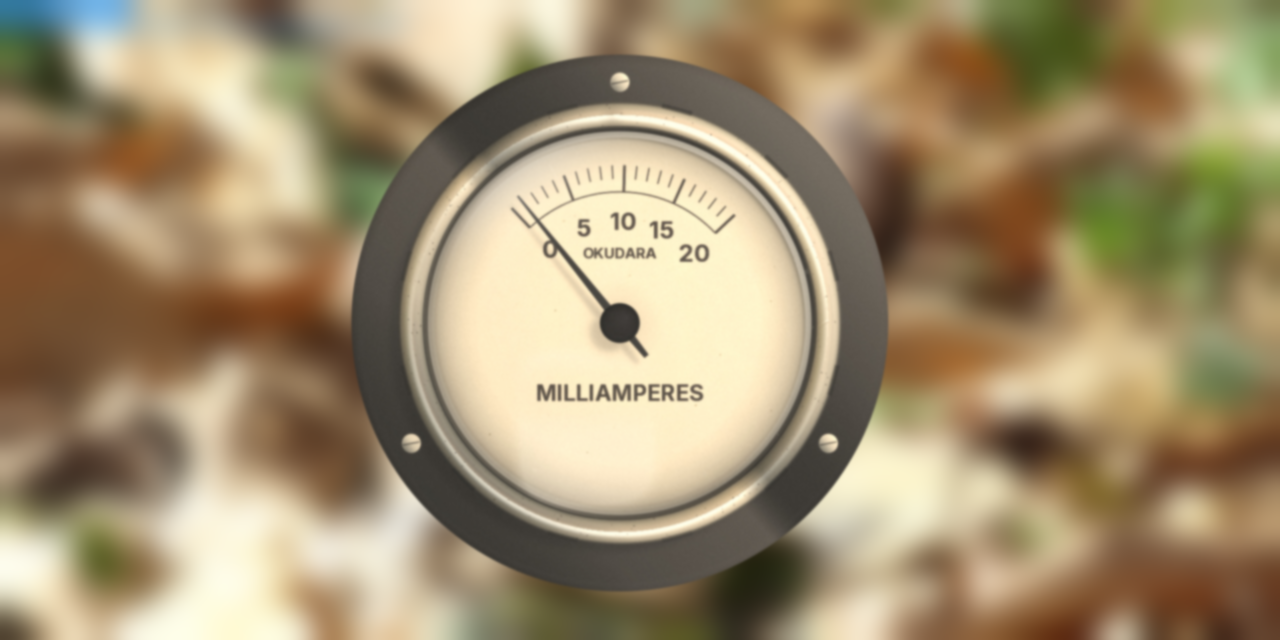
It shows mA 1
